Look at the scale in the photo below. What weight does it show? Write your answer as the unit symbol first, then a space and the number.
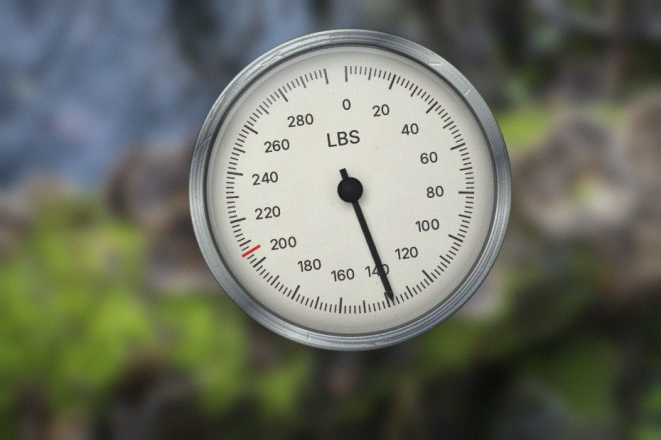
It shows lb 138
